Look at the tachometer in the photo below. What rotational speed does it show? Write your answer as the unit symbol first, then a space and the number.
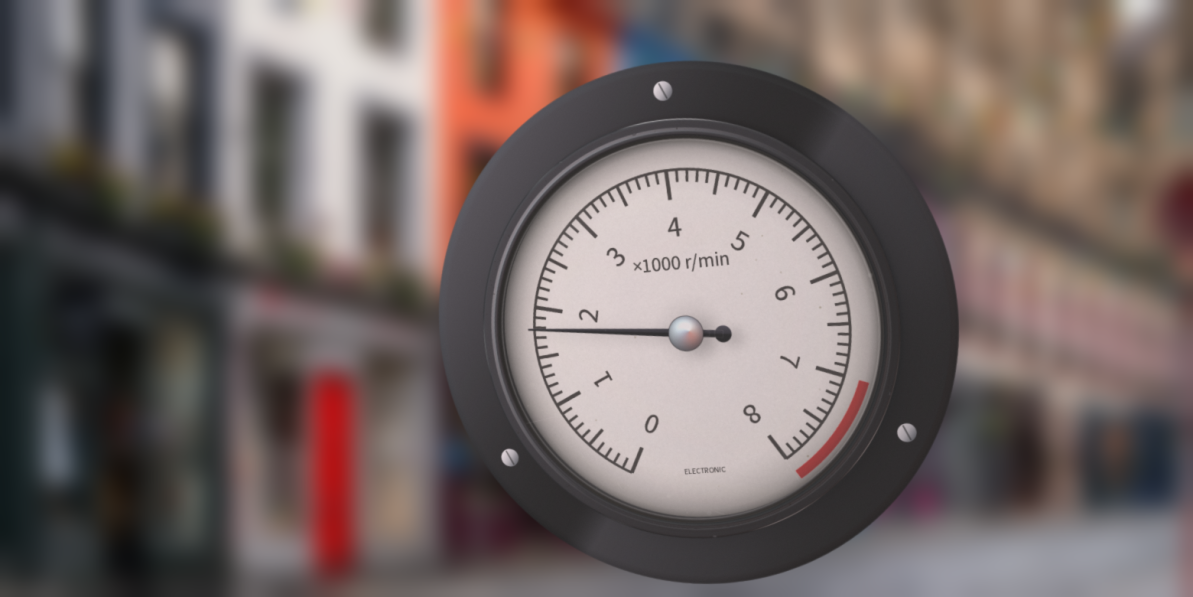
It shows rpm 1800
